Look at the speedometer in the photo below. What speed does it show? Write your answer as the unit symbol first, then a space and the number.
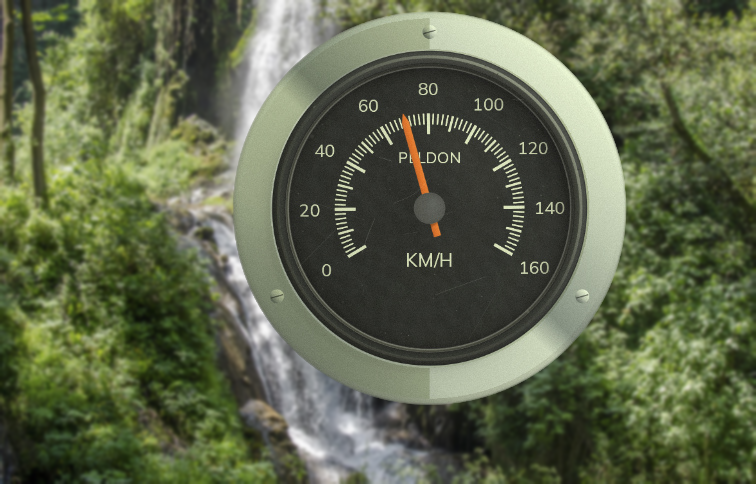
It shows km/h 70
